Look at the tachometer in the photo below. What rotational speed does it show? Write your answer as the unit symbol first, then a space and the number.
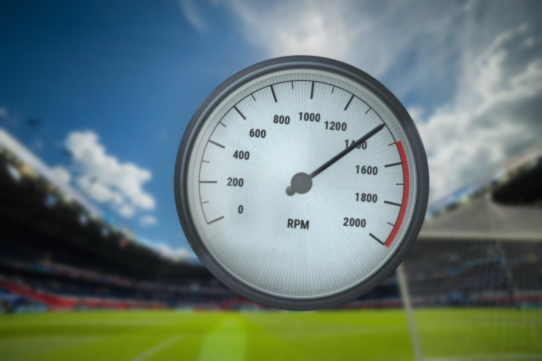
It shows rpm 1400
